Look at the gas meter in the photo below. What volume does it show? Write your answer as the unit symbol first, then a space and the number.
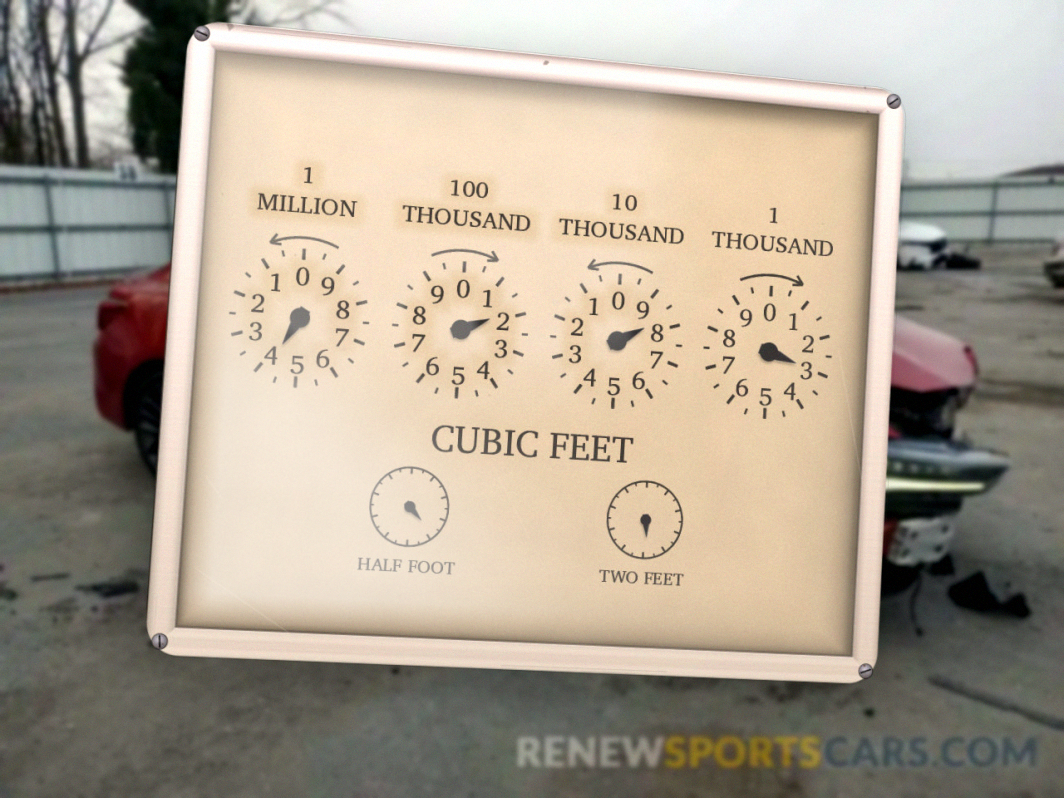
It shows ft³ 418300
